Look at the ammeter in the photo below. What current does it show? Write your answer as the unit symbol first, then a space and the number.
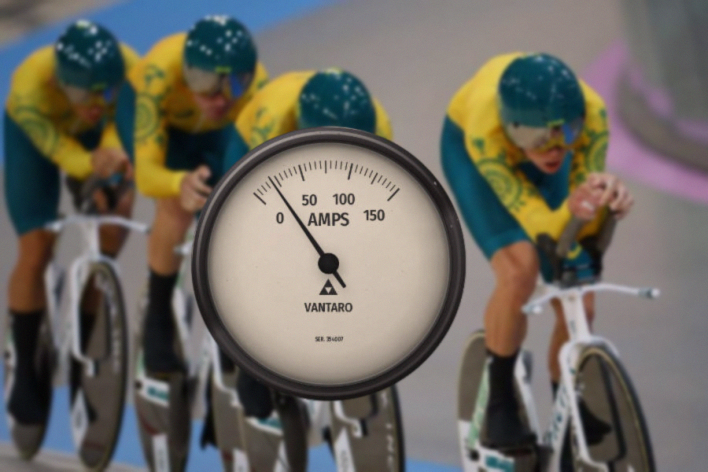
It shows A 20
